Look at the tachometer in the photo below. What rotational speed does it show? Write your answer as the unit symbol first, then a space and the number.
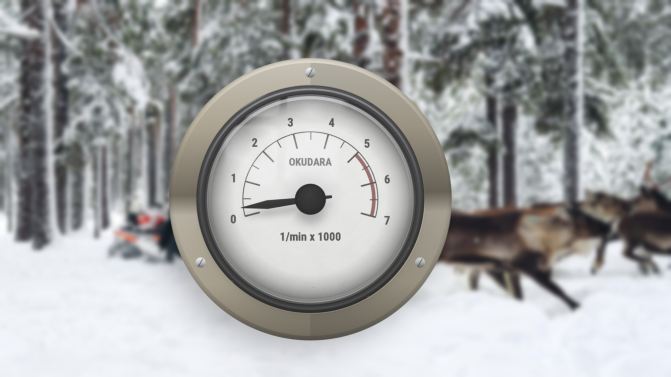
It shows rpm 250
